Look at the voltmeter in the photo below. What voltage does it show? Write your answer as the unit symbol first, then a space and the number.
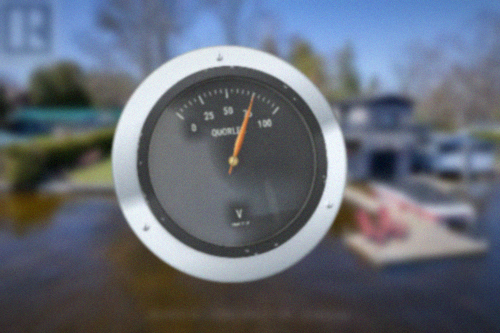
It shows V 75
